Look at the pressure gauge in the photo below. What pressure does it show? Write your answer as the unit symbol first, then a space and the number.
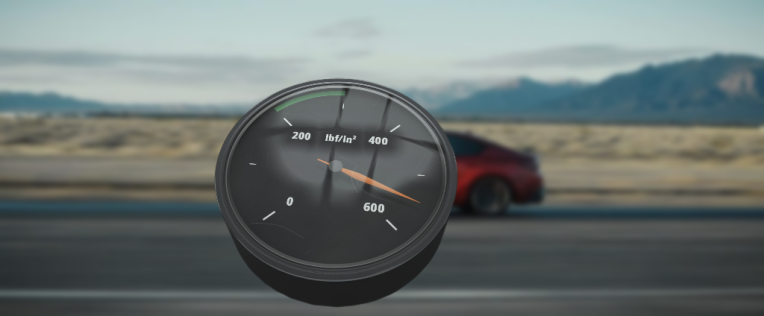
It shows psi 550
